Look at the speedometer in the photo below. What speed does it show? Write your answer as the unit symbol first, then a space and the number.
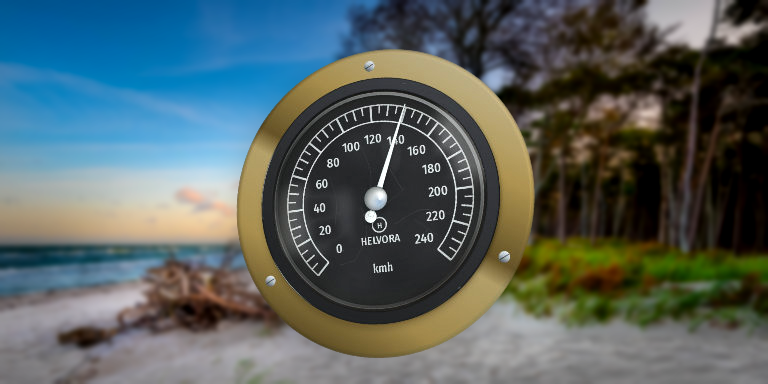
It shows km/h 140
